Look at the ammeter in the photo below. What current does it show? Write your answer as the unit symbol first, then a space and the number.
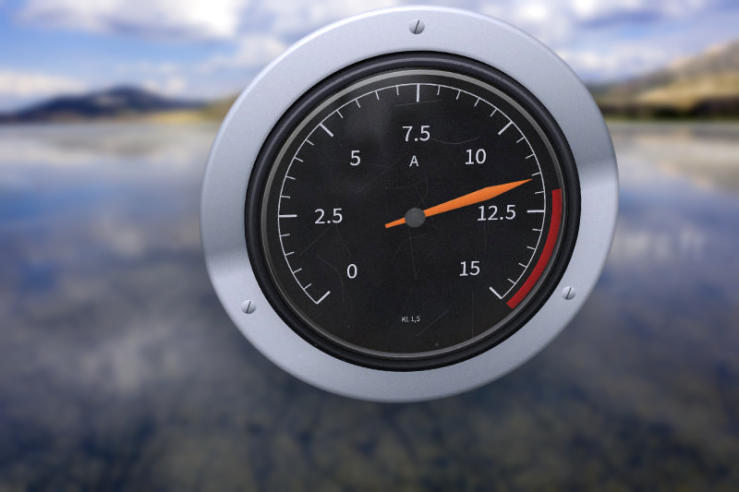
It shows A 11.5
